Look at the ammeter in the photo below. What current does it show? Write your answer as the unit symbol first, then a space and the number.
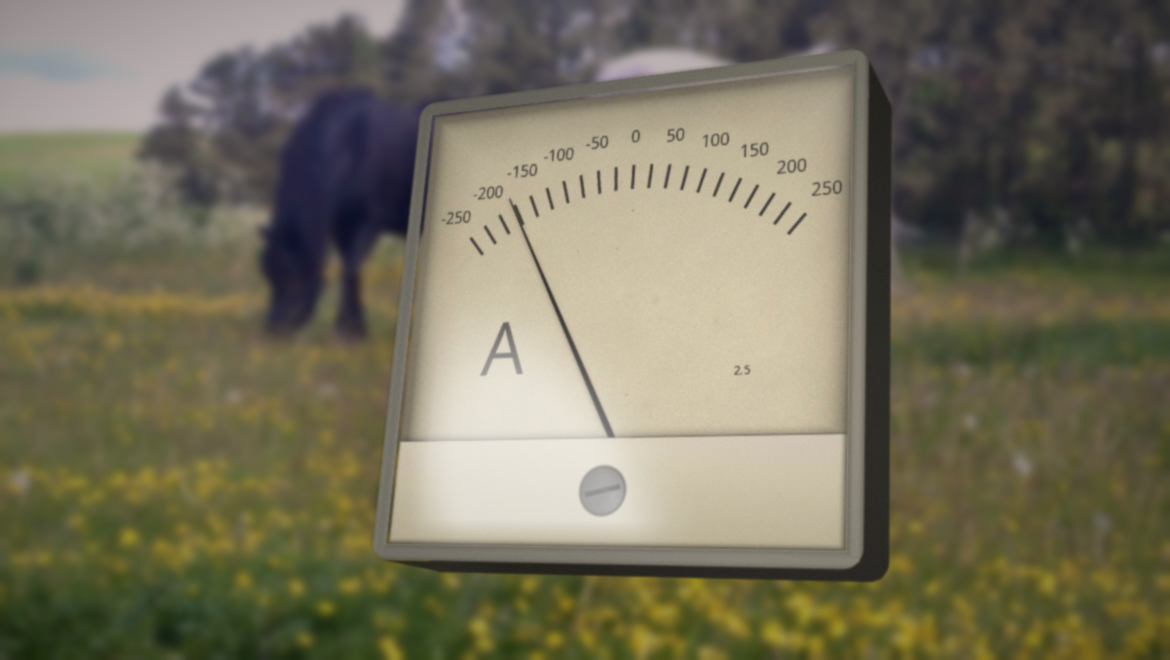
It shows A -175
